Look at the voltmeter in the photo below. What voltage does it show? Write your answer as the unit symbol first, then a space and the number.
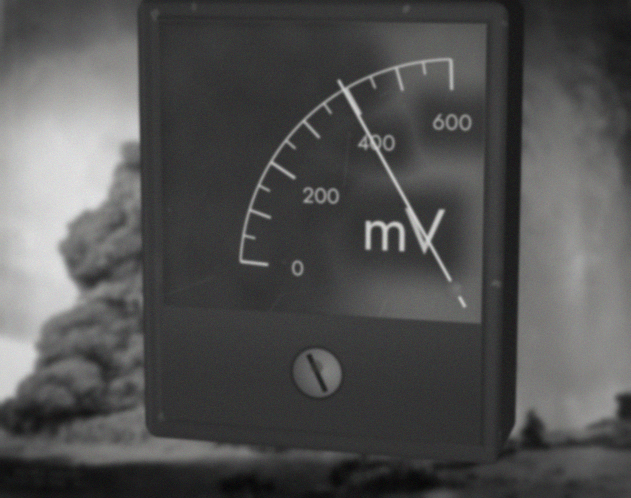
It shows mV 400
